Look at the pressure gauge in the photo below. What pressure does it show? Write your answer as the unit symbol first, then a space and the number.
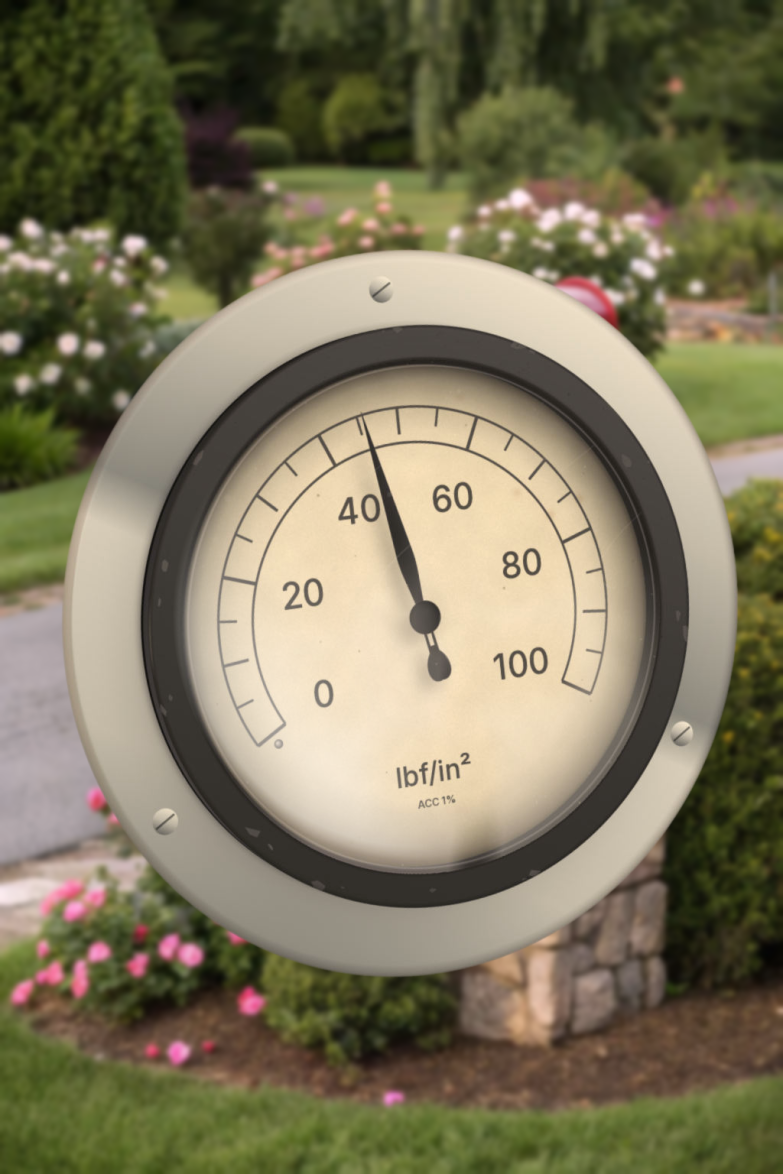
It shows psi 45
